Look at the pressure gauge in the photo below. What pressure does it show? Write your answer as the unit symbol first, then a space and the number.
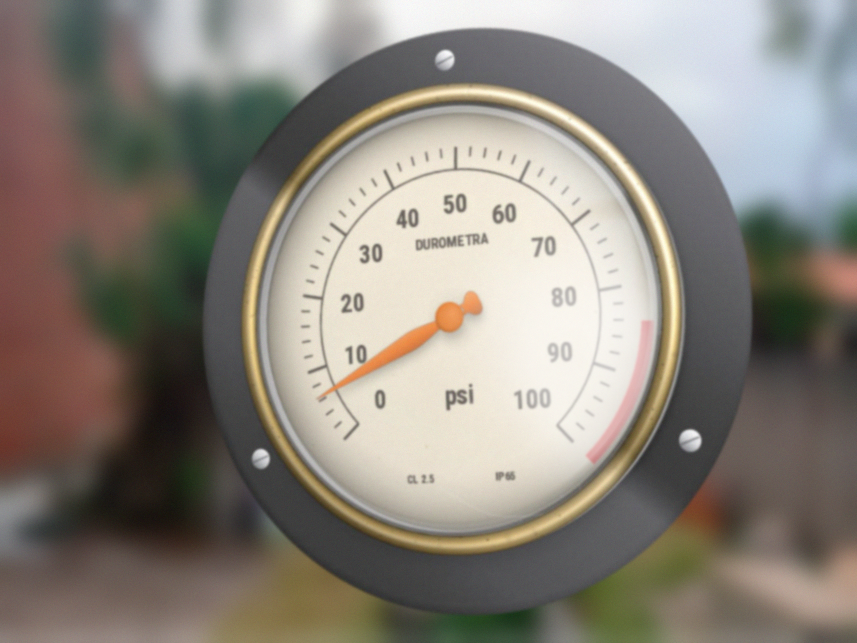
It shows psi 6
